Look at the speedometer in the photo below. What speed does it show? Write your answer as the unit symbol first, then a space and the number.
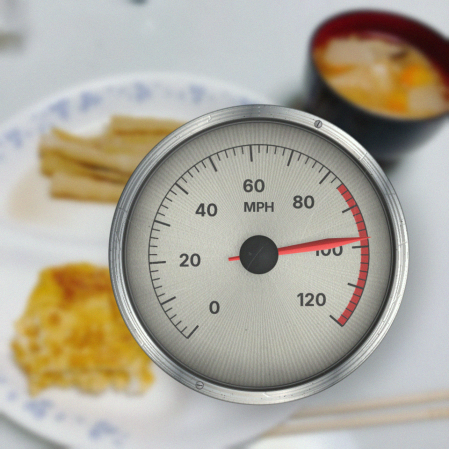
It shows mph 98
